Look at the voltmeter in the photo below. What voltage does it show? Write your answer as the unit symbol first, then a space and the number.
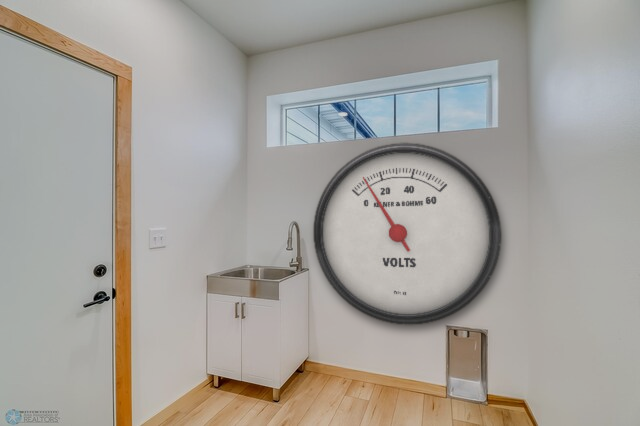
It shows V 10
